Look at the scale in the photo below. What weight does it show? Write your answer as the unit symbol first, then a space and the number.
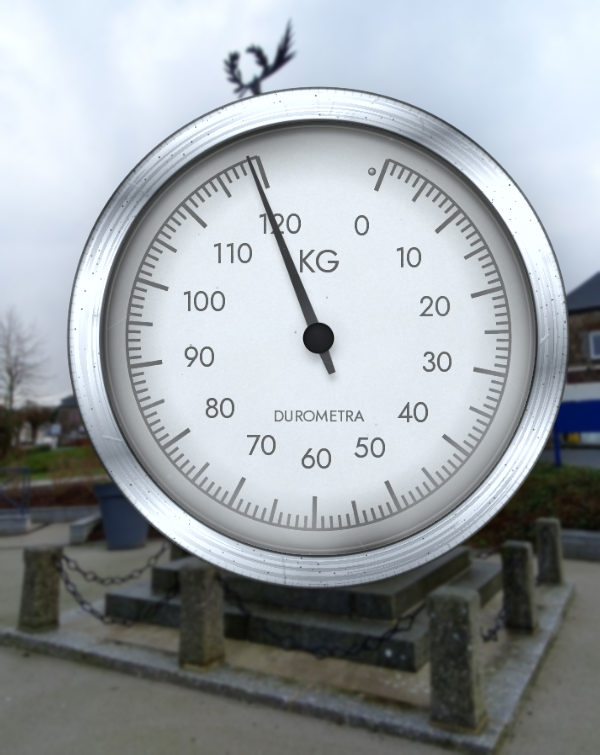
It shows kg 119
